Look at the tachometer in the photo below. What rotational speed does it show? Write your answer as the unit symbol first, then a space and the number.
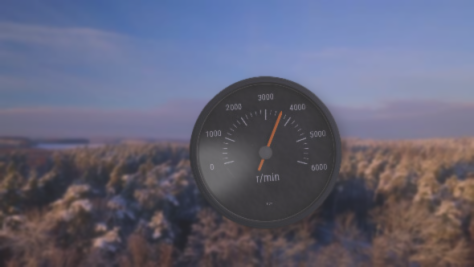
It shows rpm 3600
